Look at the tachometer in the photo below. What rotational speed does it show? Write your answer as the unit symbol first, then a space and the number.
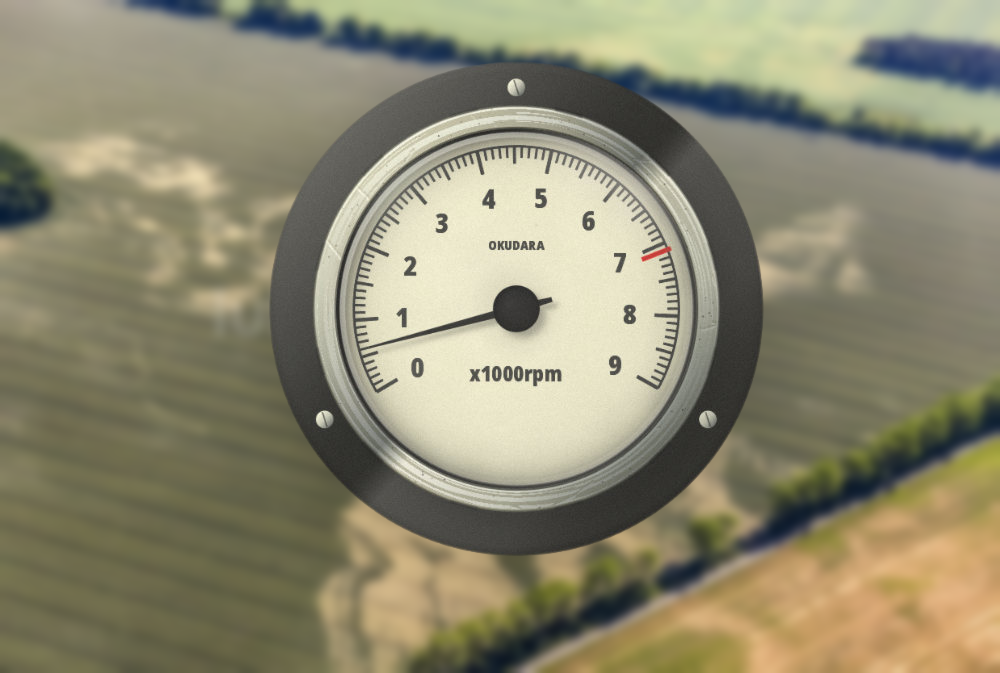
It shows rpm 600
